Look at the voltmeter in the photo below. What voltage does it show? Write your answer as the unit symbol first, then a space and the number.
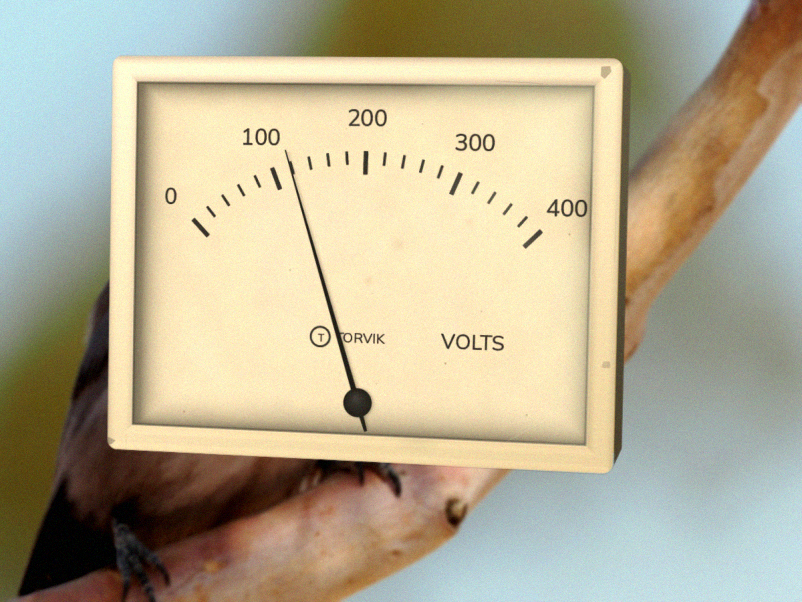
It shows V 120
